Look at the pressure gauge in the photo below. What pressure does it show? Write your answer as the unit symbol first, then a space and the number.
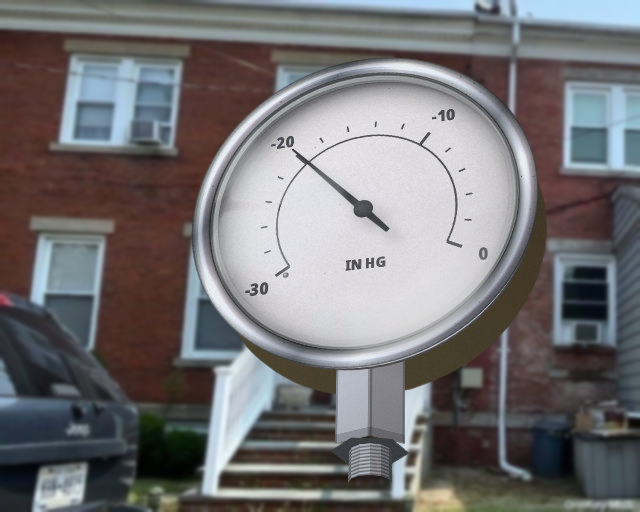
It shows inHg -20
